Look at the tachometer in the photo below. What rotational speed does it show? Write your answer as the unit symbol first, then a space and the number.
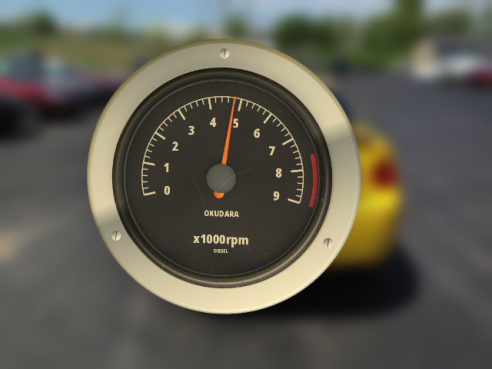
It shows rpm 4800
